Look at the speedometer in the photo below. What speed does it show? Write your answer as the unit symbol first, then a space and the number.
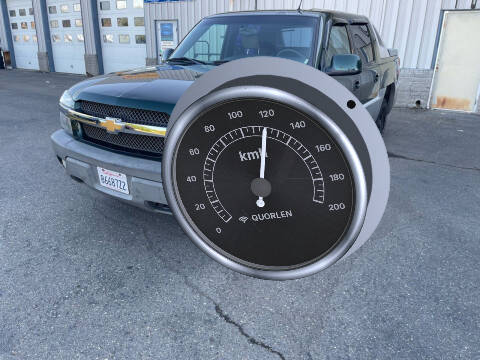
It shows km/h 120
